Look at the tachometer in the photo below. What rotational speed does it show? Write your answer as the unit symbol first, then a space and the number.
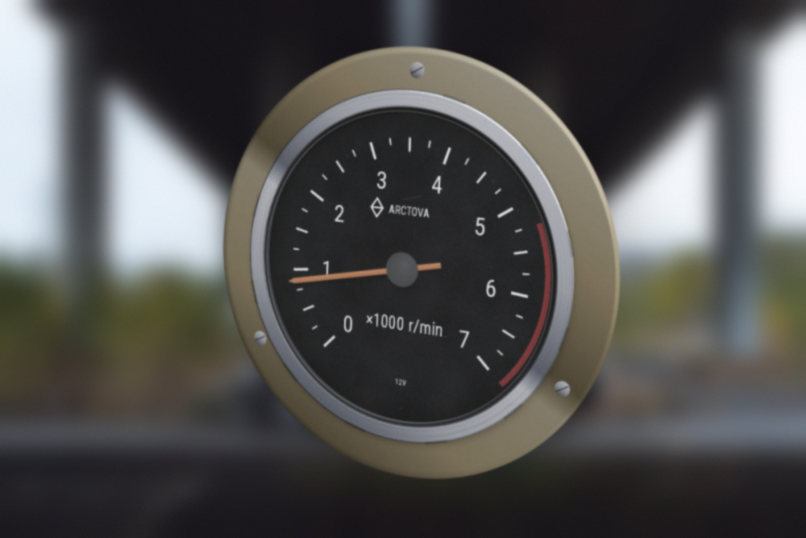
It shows rpm 875
